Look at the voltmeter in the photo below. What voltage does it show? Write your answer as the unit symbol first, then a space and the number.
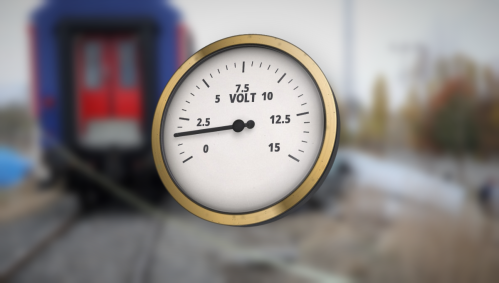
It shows V 1.5
